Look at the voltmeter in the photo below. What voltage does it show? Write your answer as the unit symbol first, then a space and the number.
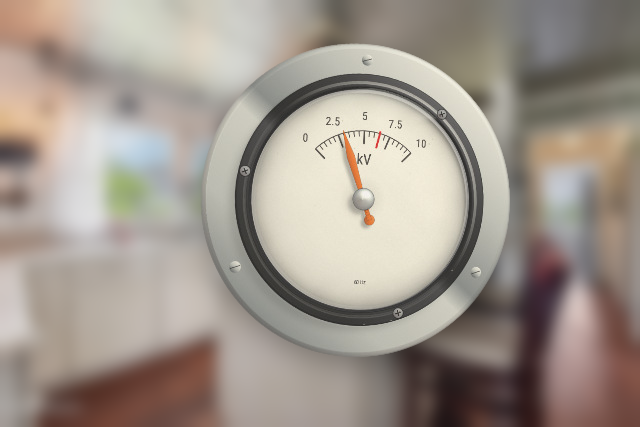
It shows kV 3
